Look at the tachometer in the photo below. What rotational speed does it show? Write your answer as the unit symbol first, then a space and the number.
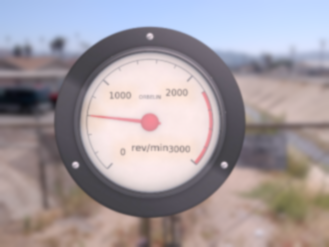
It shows rpm 600
